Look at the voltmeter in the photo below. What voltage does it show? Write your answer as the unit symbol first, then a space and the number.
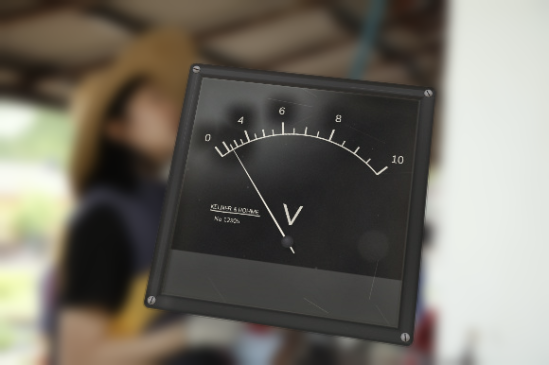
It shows V 2.5
